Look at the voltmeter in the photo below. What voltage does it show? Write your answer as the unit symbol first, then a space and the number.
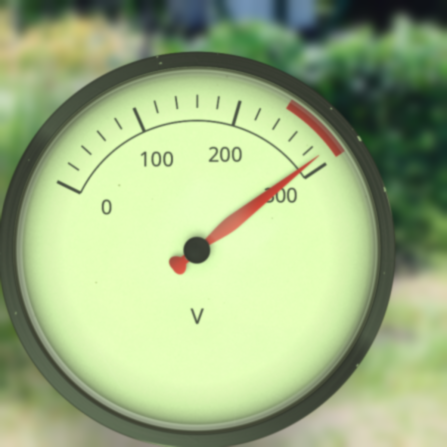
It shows V 290
